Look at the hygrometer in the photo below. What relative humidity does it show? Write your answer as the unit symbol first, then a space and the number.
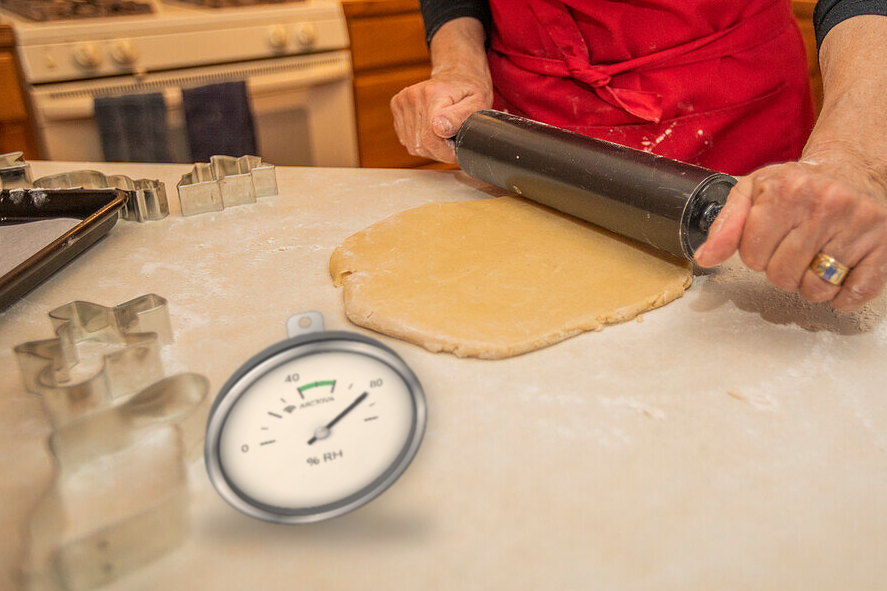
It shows % 80
